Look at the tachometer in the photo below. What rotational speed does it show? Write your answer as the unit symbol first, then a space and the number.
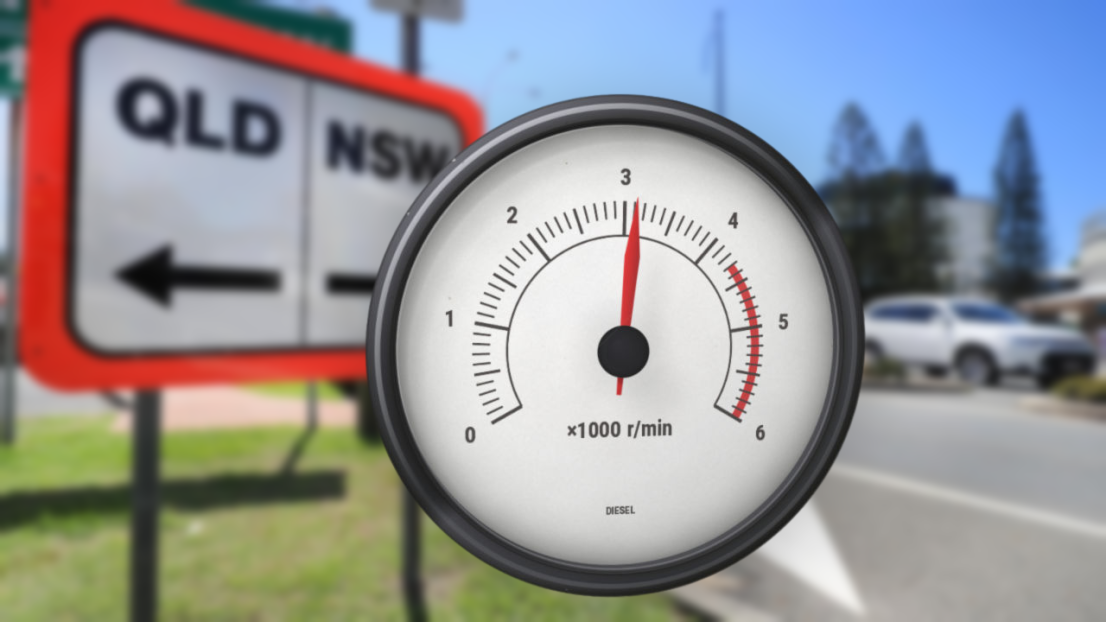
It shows rpm 3100
